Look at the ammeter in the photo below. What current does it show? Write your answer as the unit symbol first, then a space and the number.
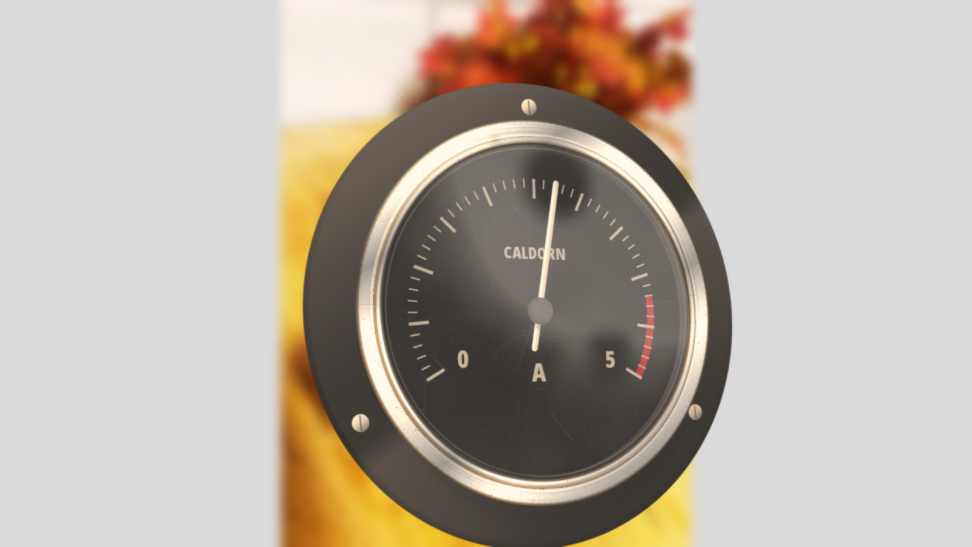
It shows A 2.7
